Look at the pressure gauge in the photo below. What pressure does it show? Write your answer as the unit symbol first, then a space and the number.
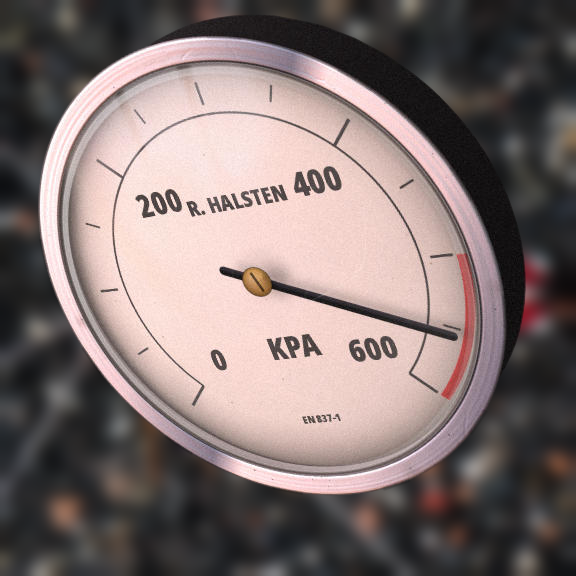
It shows kPa 550
